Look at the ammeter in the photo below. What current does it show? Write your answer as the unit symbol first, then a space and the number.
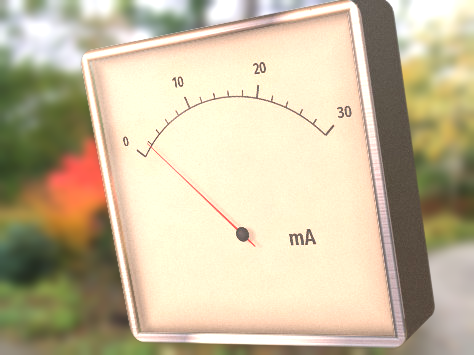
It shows mA 2
